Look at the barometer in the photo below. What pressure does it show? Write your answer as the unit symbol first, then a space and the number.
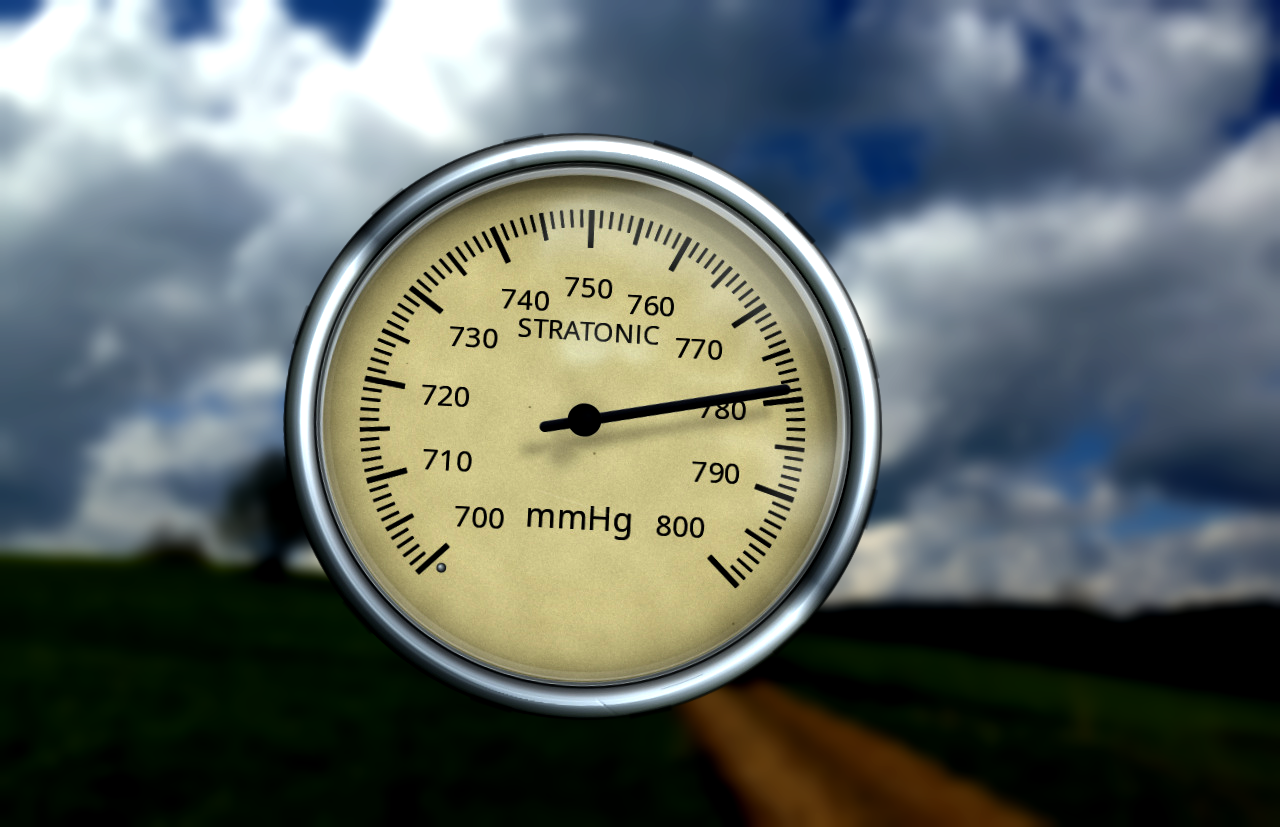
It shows mmHg 779
